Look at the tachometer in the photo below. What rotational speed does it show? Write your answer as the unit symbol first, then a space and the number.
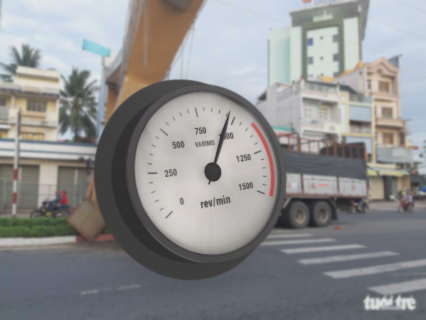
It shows rpm 950
